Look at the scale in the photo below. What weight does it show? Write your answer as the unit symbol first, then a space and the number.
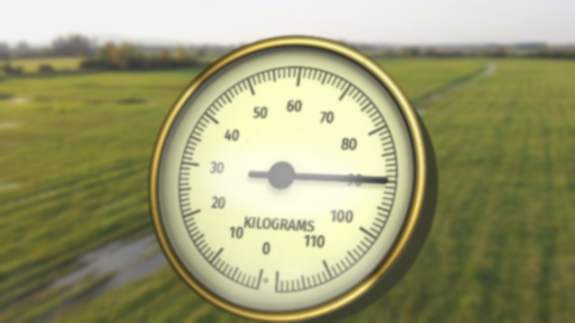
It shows kg 90
